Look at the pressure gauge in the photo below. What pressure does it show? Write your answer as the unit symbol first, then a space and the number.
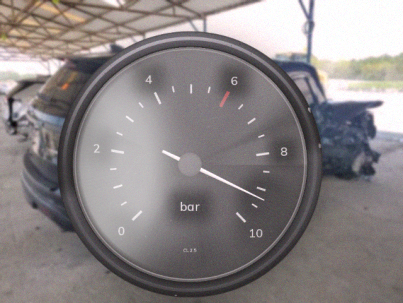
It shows bar 9.25
